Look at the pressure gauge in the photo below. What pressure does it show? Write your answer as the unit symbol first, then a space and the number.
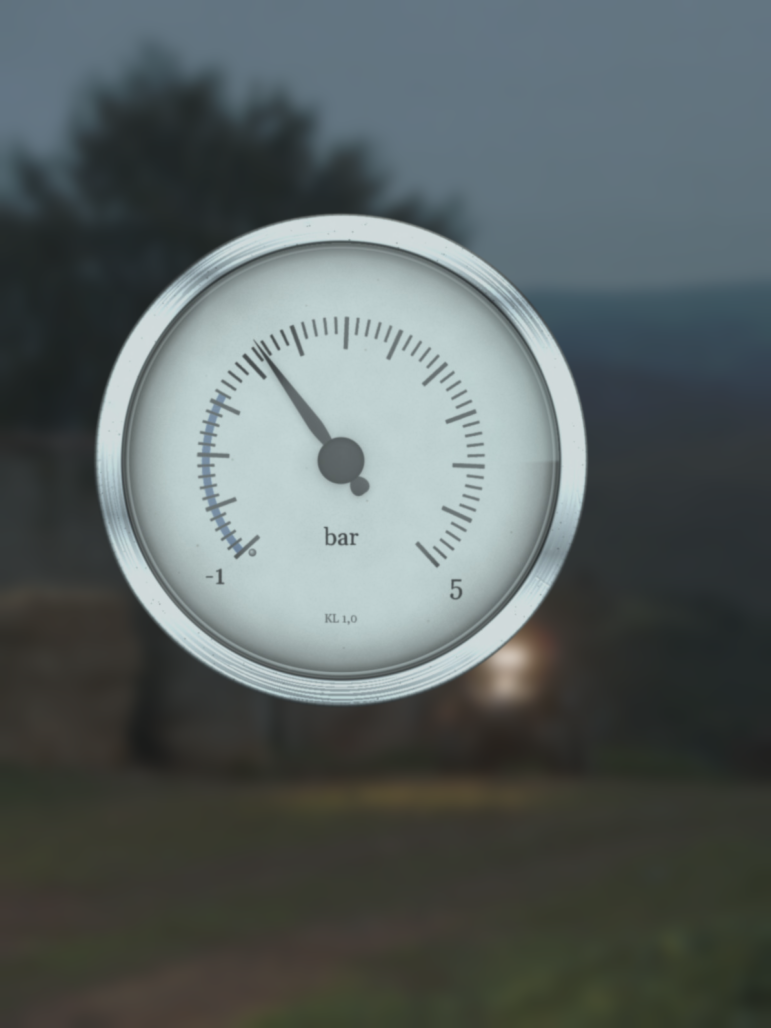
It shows bar 1.15
